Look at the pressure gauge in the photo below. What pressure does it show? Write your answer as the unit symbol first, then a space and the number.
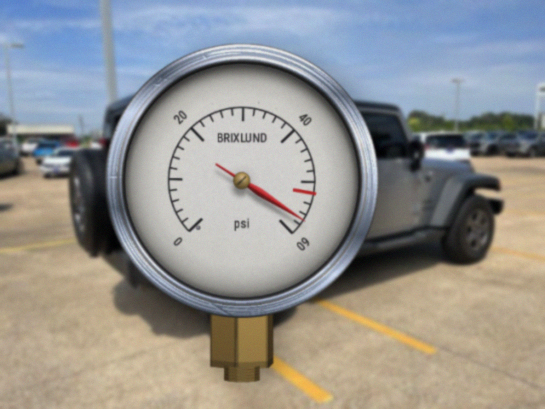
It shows psi 57
